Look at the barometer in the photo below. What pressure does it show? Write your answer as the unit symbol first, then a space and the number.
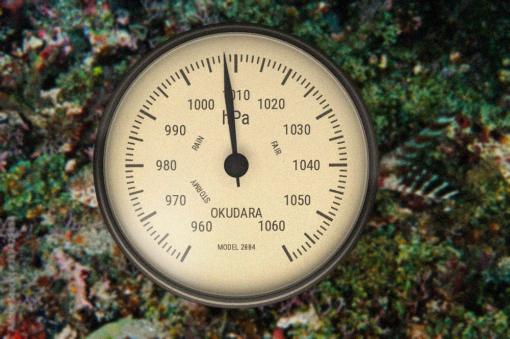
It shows hPa 1008
